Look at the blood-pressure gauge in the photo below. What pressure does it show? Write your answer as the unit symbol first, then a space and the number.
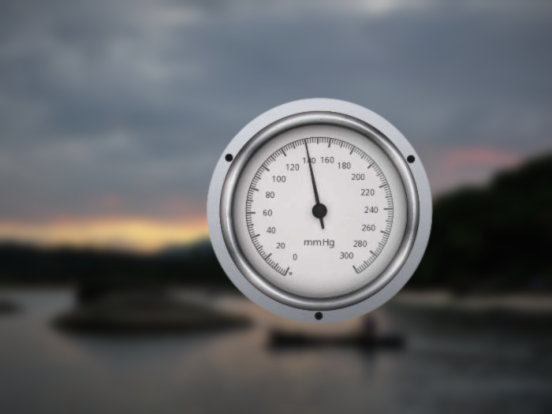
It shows mmHg 140
